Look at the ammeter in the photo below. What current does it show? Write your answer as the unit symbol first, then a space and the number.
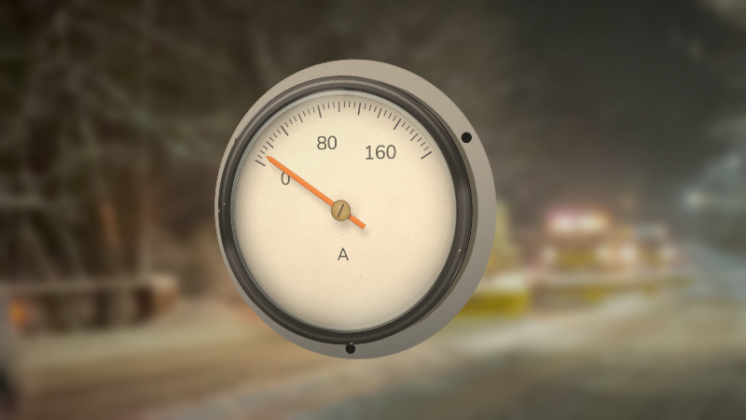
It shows A 10
